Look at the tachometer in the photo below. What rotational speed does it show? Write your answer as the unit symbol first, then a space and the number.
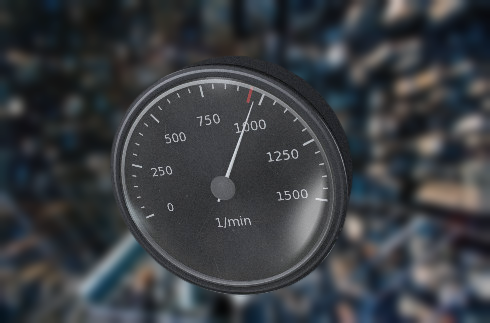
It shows rpm 975
